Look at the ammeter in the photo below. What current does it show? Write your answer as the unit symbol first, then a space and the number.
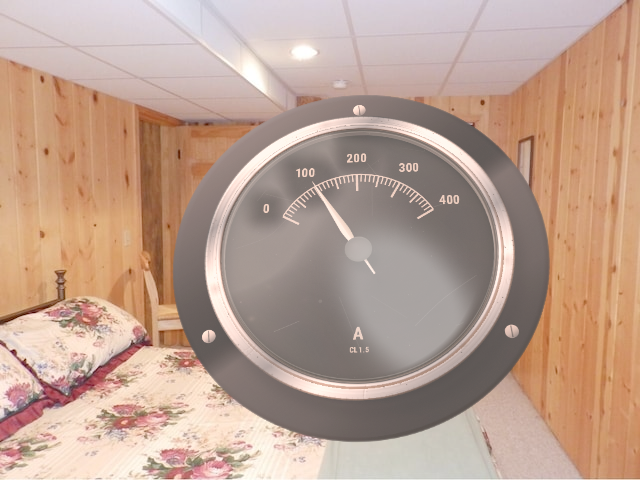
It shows A 100
